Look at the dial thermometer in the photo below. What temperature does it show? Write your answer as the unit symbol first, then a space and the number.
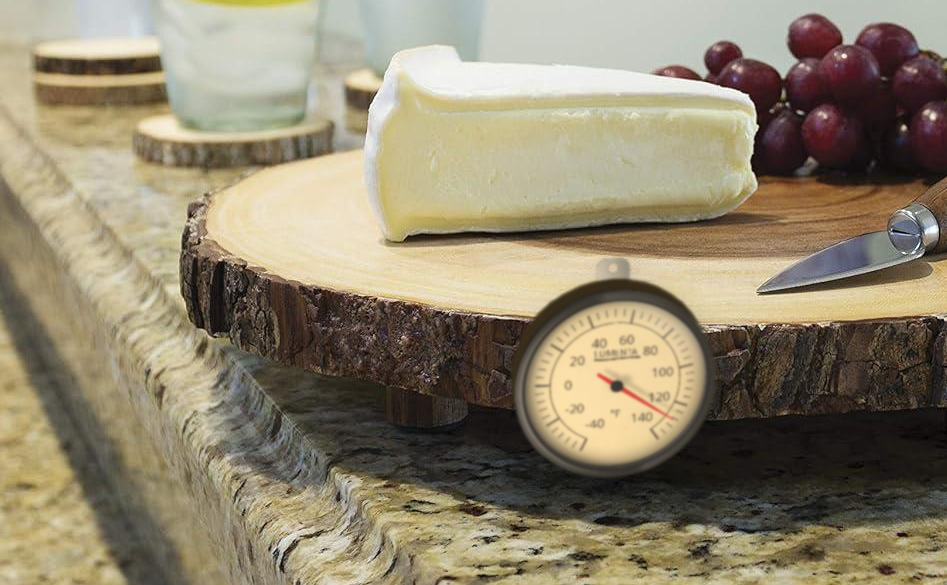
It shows °F 128
